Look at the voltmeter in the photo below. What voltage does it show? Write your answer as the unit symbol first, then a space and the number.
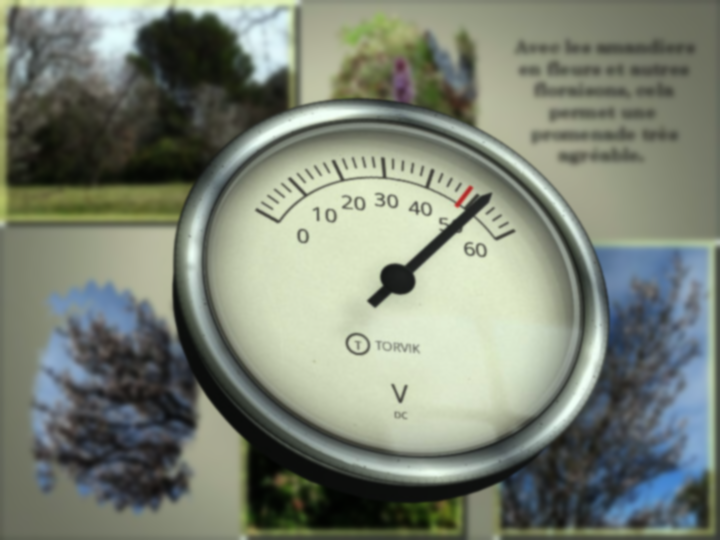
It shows V 52
